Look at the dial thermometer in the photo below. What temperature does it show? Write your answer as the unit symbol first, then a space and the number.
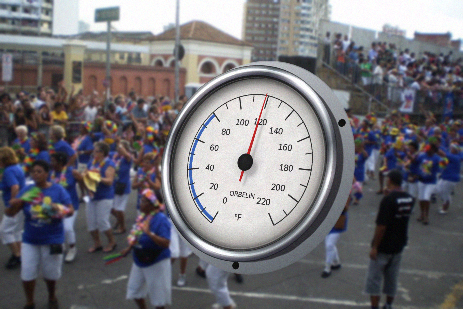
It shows °F 120
